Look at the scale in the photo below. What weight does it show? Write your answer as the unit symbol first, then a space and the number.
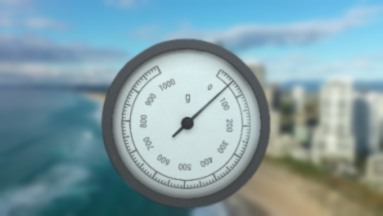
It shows g 50
